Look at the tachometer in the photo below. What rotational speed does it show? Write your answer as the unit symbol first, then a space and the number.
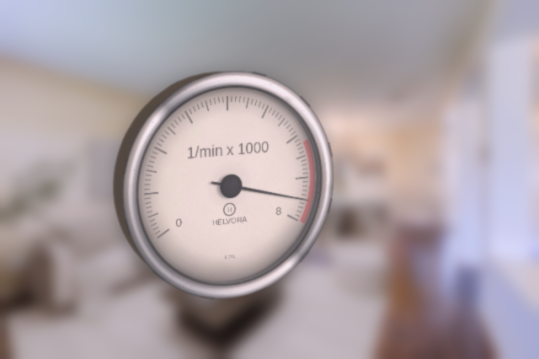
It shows rpm 7500
